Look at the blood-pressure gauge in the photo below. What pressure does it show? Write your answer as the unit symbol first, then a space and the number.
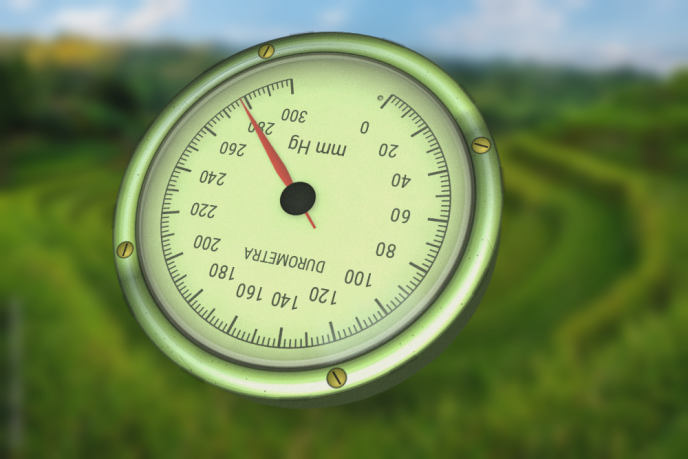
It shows mmHg 278
